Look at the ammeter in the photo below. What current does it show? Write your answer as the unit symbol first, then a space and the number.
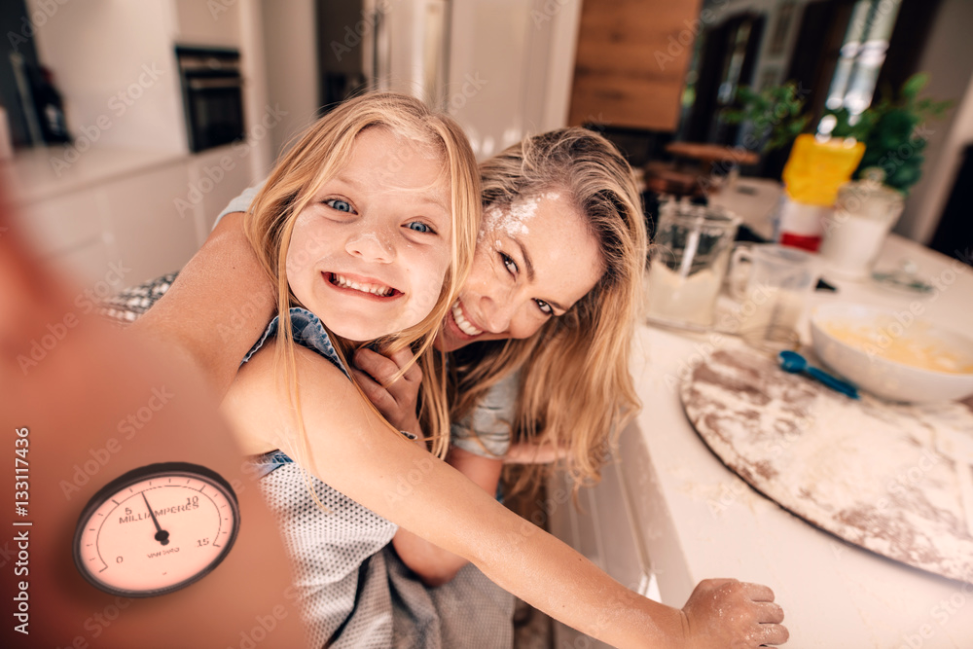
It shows mA 6.5
